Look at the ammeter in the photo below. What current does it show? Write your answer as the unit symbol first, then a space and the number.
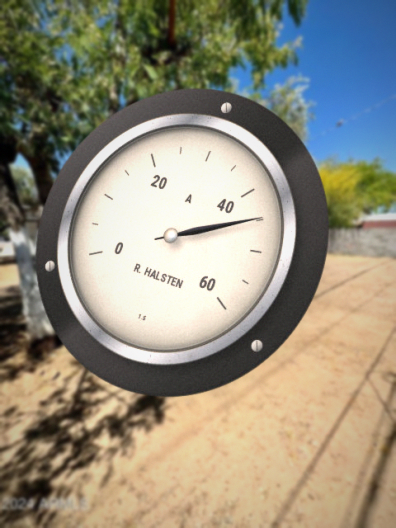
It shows A 45
